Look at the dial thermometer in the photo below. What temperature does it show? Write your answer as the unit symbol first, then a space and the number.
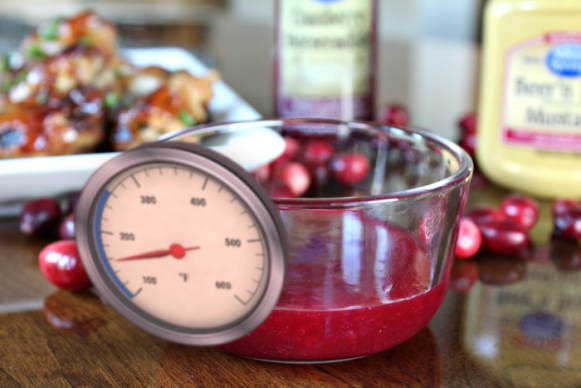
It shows °F 160
